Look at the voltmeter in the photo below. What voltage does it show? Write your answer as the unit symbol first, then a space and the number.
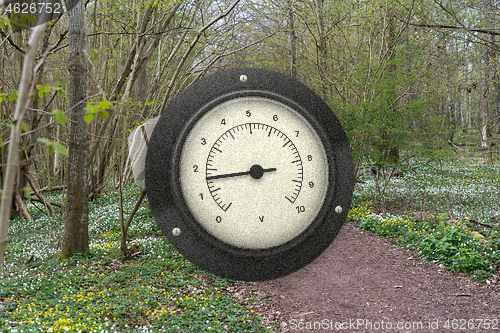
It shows V 1.6
